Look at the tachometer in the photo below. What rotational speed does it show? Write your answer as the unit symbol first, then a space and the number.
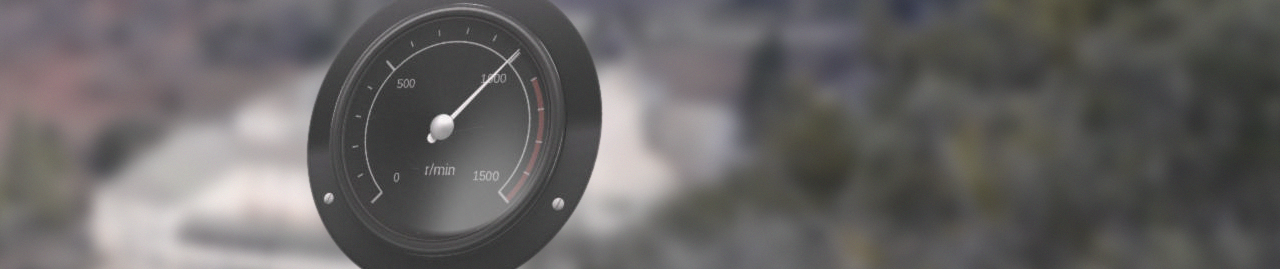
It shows rpm 1000
